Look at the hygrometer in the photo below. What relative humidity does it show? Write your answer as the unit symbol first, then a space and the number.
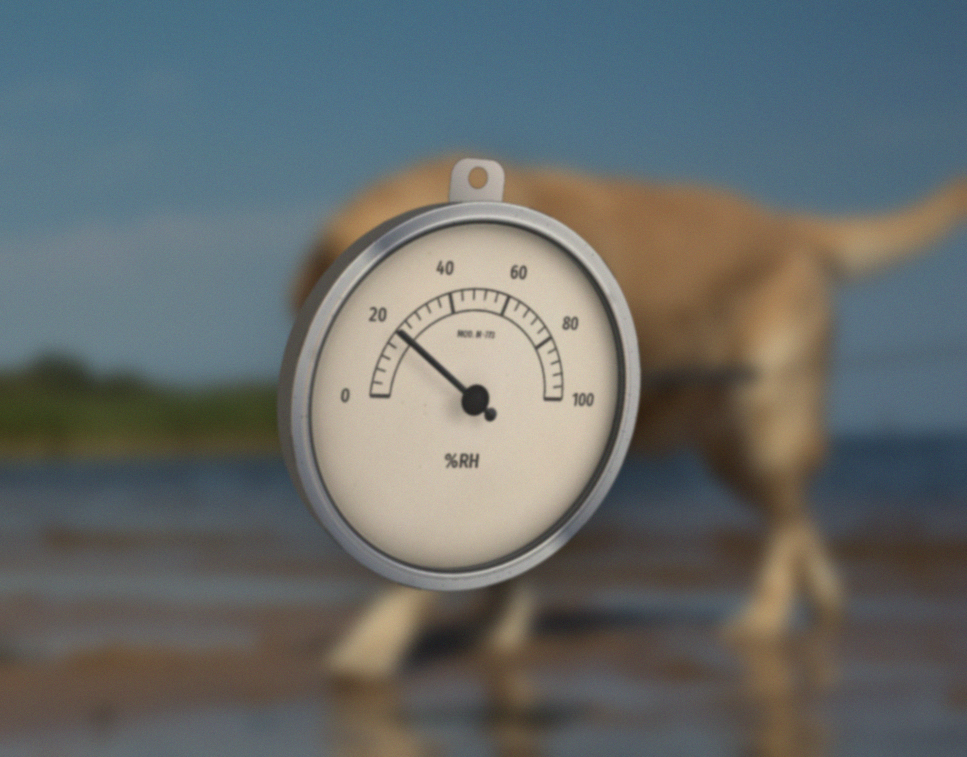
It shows % 20
